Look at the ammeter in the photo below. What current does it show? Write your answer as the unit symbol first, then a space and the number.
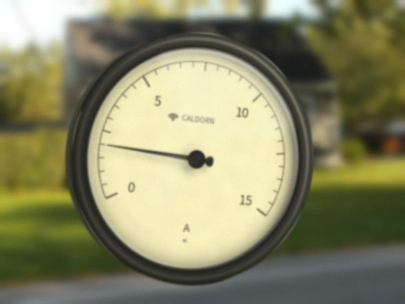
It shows A 2
